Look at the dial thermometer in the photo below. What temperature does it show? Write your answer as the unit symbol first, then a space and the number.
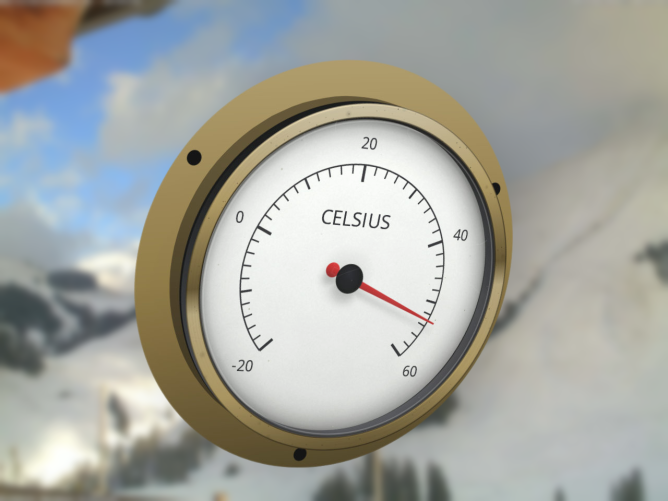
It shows °C 53
